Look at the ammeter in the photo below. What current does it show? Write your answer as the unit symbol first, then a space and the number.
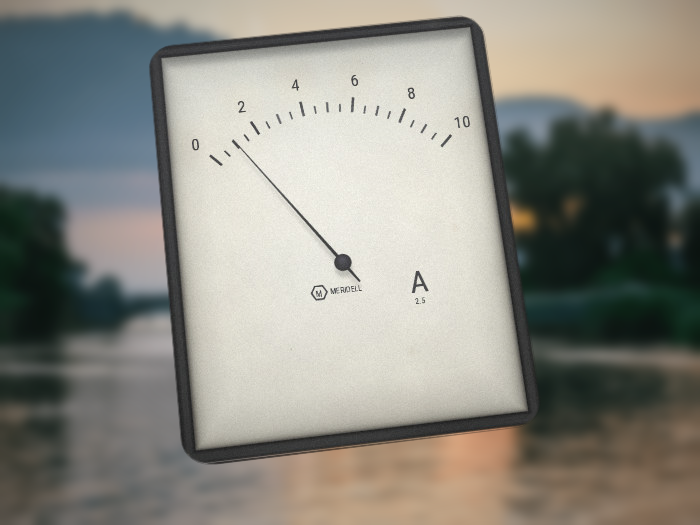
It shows A 1
